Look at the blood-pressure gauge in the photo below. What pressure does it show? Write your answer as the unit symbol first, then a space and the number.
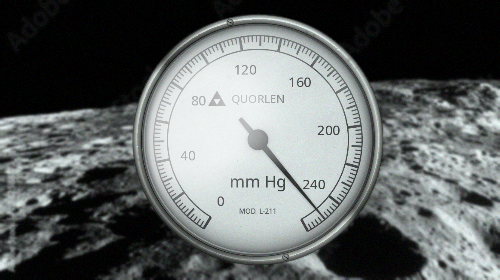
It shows mmHg 250
